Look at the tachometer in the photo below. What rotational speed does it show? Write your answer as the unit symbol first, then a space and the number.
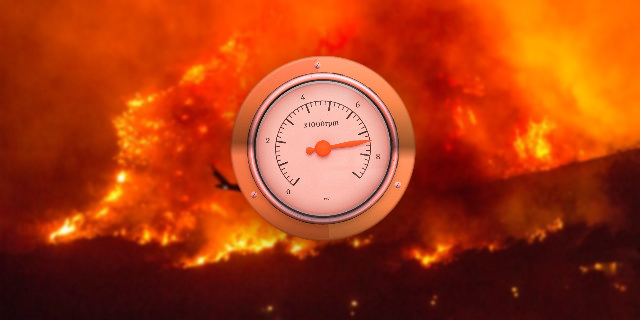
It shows rpm 7400
